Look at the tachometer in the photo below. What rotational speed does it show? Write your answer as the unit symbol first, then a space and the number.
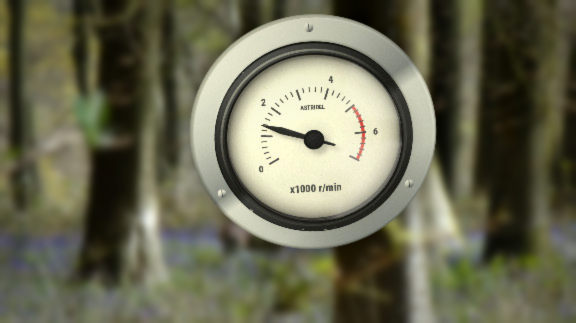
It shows rpm 1400
